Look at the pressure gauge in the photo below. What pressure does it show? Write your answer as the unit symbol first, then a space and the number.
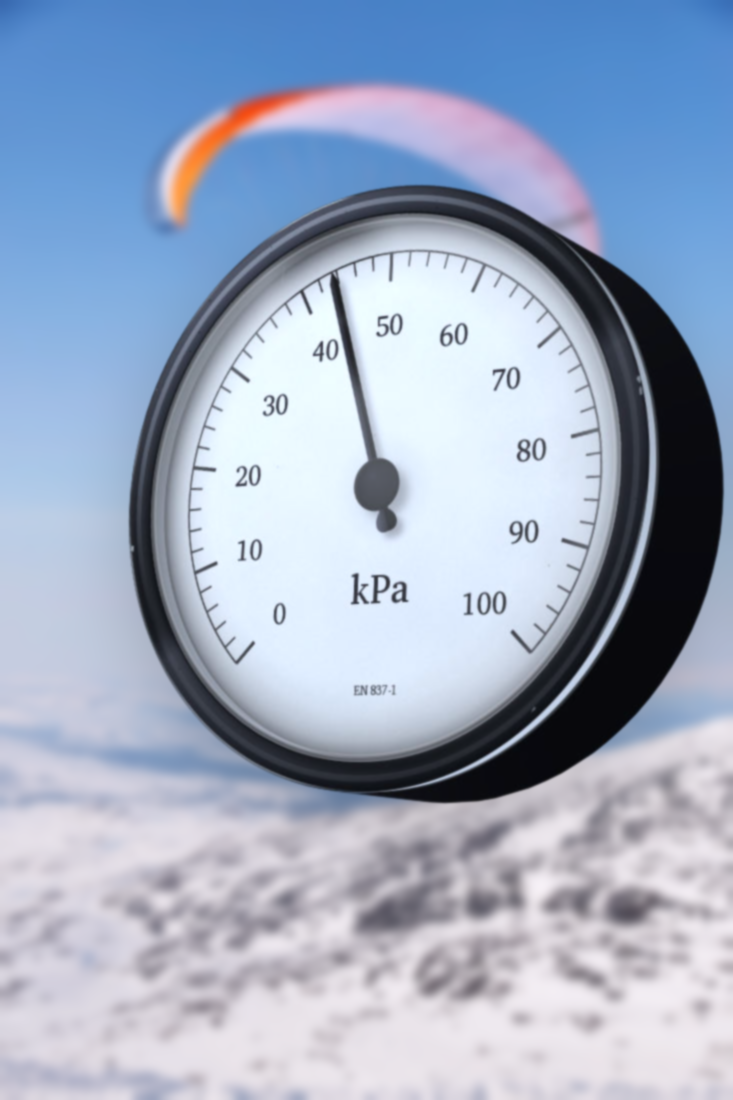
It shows kPa 44
